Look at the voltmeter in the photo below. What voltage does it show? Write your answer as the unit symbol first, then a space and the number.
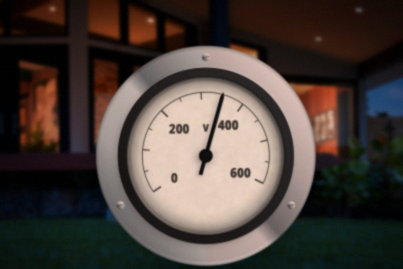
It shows V 350
